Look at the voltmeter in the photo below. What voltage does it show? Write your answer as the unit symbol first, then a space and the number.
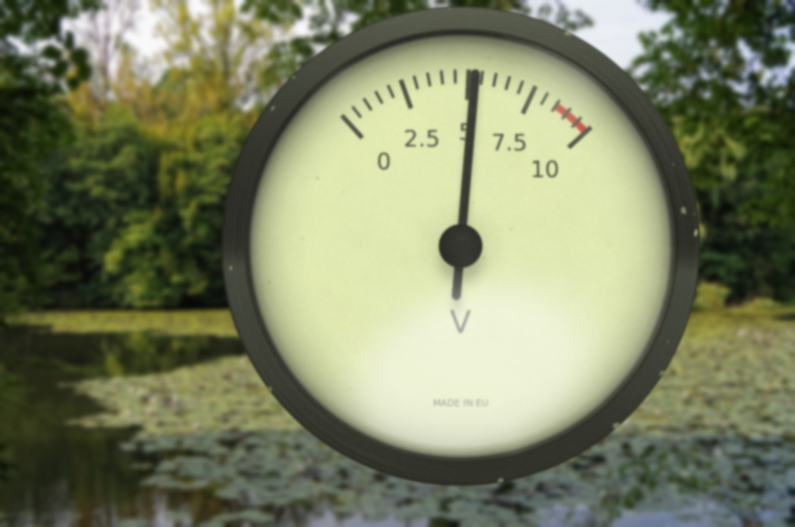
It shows V 5.25
